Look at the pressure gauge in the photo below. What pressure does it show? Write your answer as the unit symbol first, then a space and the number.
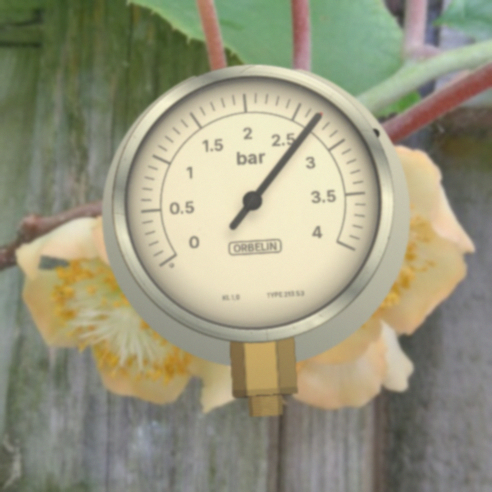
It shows bar 2.7
